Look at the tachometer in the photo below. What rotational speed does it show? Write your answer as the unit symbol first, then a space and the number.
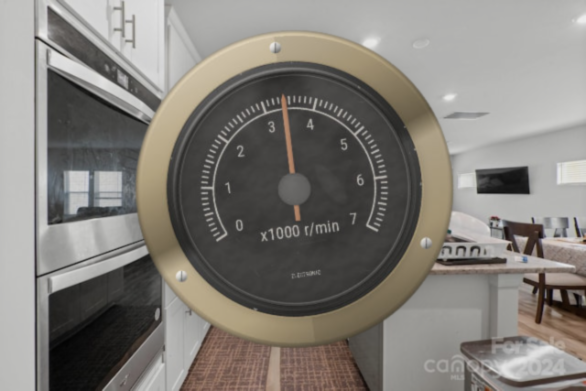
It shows rpm 3400
